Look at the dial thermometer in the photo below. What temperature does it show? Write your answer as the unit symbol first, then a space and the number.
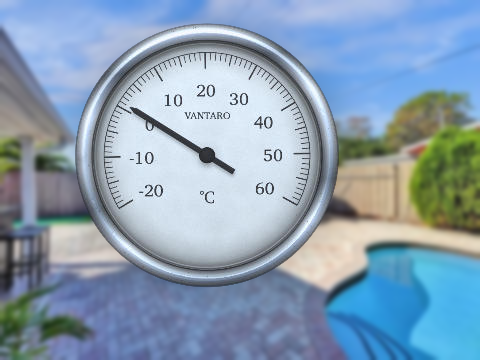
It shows °C 1
